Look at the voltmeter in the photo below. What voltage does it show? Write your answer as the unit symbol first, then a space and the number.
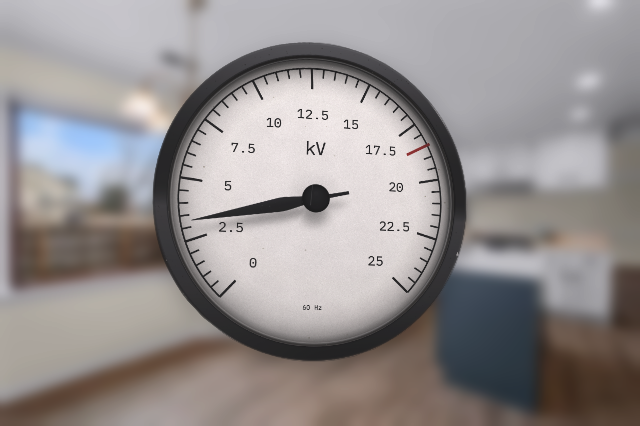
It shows kV 3.25
